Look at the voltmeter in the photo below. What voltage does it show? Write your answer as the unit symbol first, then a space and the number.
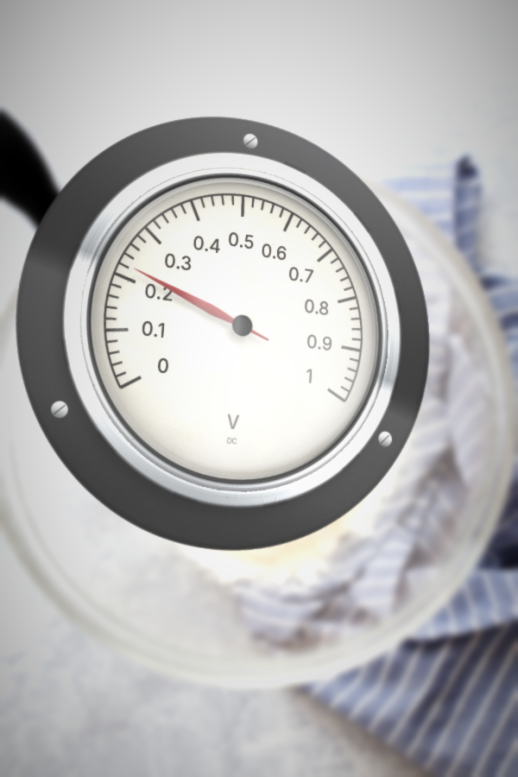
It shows V 0.22
